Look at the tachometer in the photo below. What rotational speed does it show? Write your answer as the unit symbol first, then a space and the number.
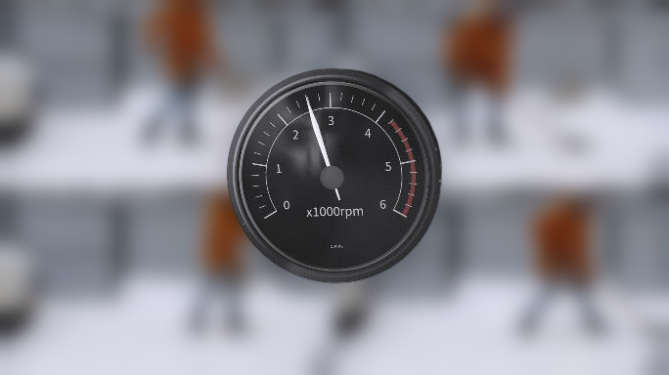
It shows rpm 2600
